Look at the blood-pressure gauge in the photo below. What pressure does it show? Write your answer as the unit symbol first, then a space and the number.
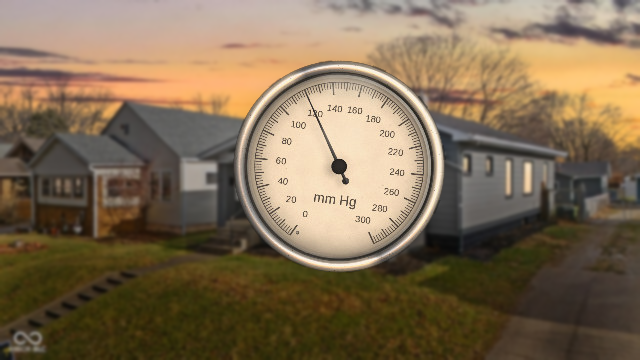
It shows mmHg 120
